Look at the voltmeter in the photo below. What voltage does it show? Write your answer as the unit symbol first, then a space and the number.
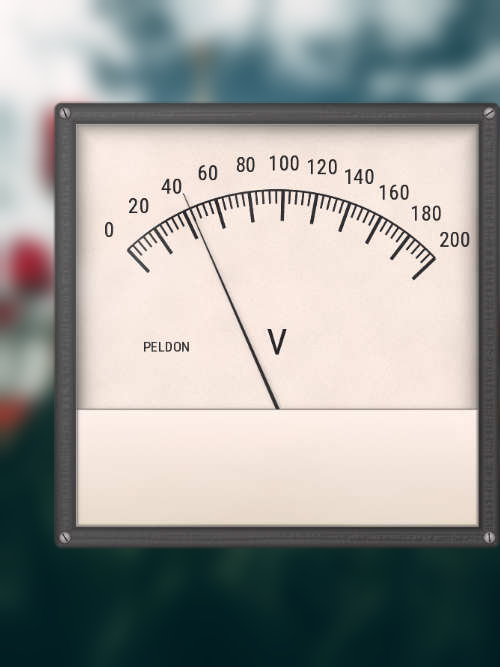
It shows V 44
